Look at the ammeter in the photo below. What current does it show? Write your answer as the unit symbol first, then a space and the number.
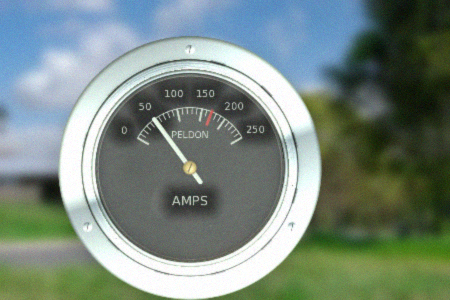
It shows A 50
